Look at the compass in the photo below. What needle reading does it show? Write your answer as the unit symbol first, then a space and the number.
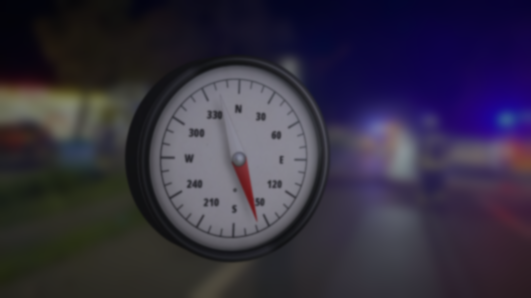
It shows ° 160
